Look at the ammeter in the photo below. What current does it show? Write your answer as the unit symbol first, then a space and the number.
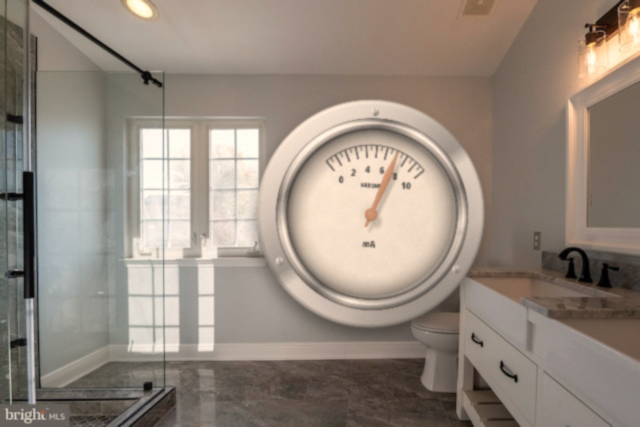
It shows mA 7
